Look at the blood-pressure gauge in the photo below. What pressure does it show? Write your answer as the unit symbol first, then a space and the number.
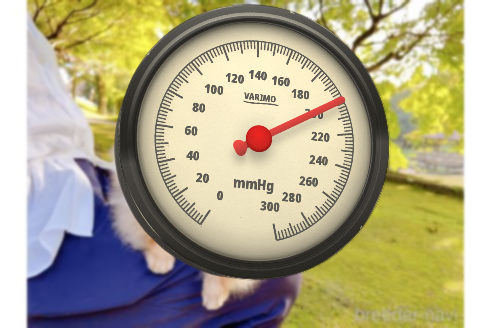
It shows mmHg 200
